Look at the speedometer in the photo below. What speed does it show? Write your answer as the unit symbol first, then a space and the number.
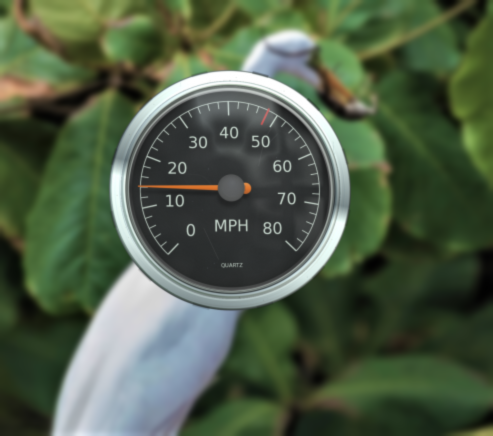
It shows mph 14
